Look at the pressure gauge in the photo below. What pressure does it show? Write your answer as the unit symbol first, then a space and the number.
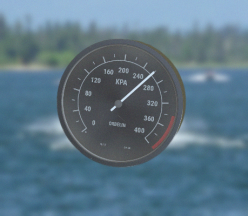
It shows kPa 260
